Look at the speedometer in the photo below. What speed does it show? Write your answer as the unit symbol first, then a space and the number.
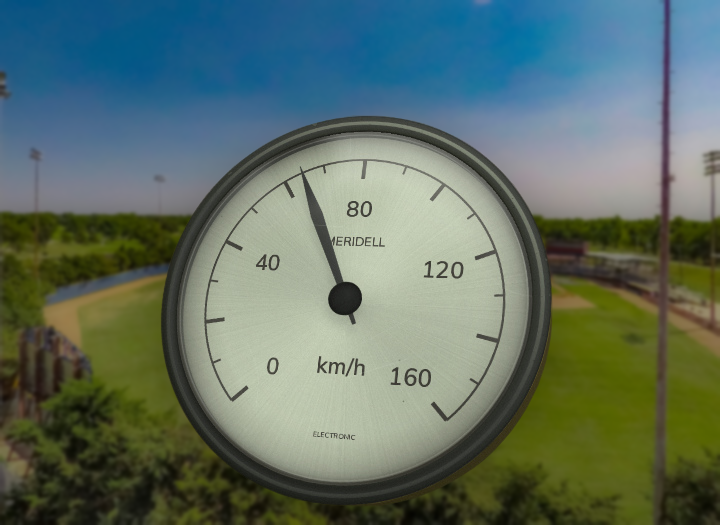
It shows km/h 65
